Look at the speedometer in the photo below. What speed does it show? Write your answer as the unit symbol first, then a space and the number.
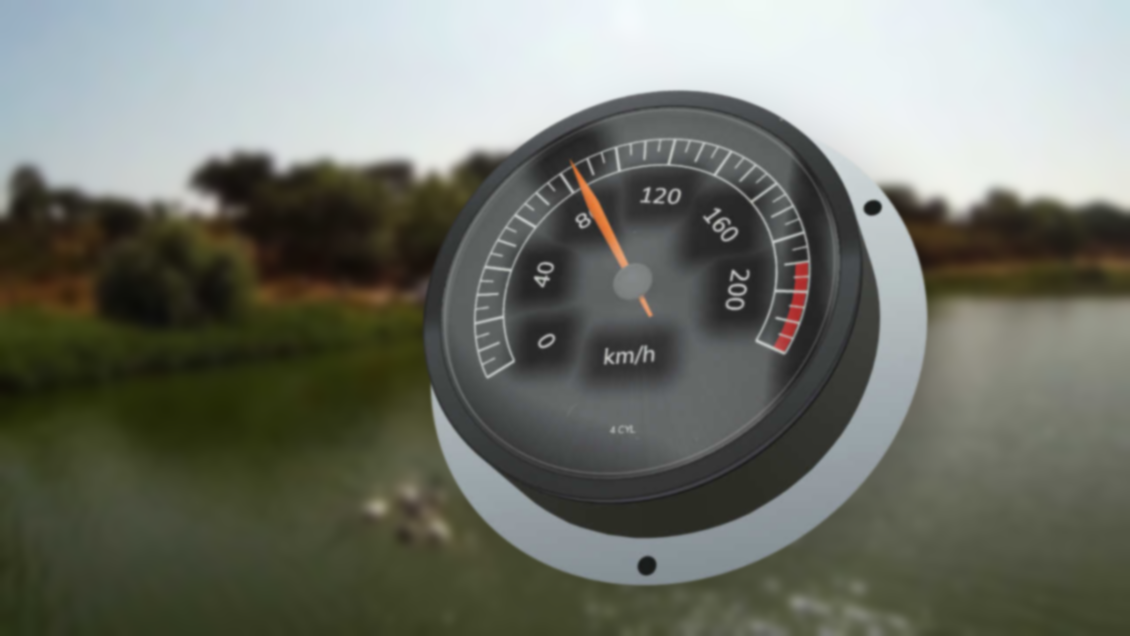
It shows km/h 85
